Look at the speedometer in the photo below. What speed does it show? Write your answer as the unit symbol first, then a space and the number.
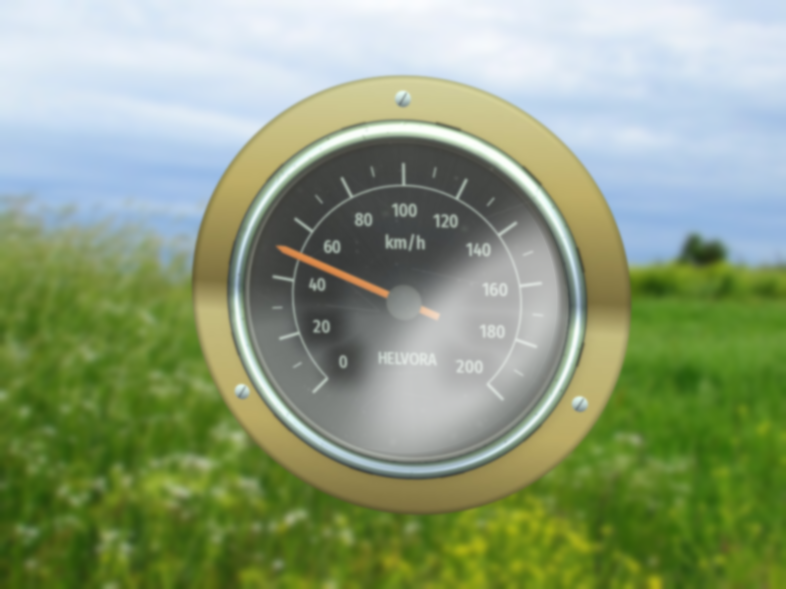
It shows km/h 50
